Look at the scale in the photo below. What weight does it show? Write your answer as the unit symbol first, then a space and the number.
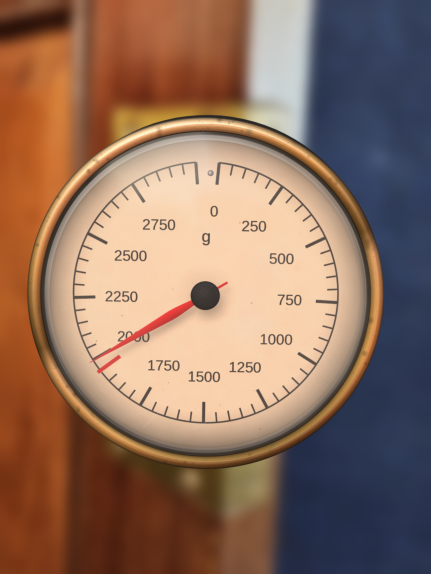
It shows g 2000
